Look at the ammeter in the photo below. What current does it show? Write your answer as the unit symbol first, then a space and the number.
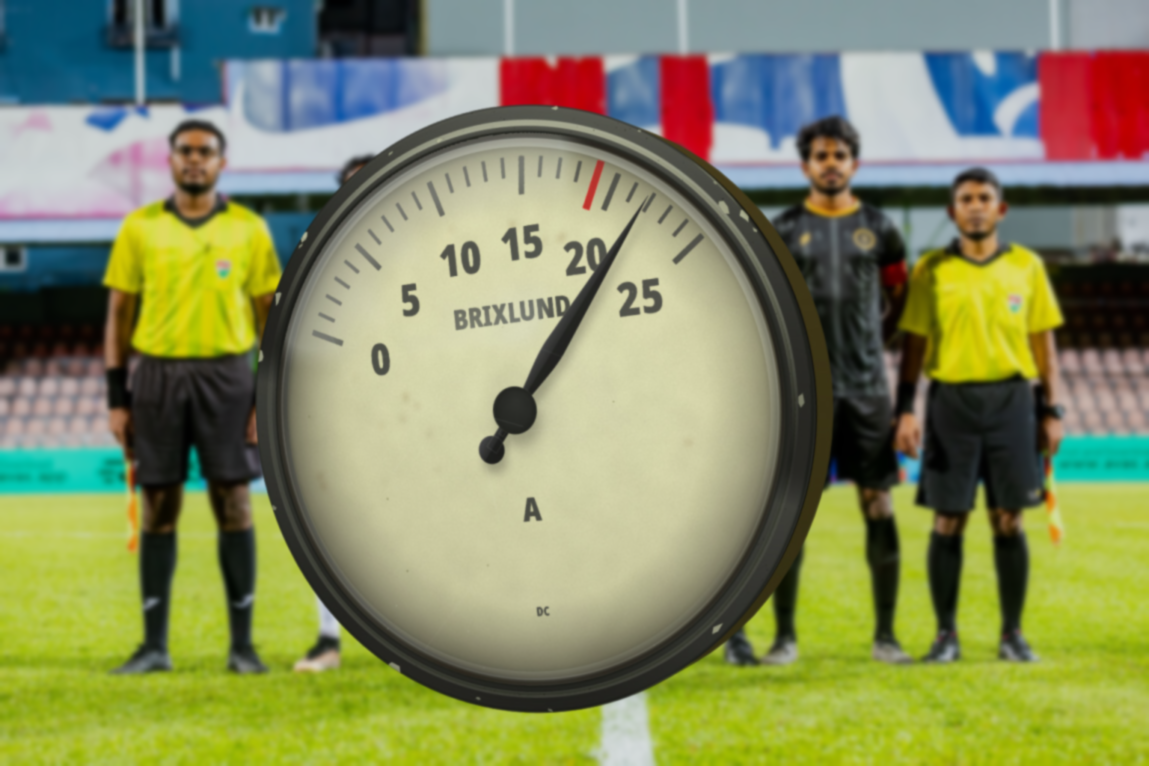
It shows A 22
